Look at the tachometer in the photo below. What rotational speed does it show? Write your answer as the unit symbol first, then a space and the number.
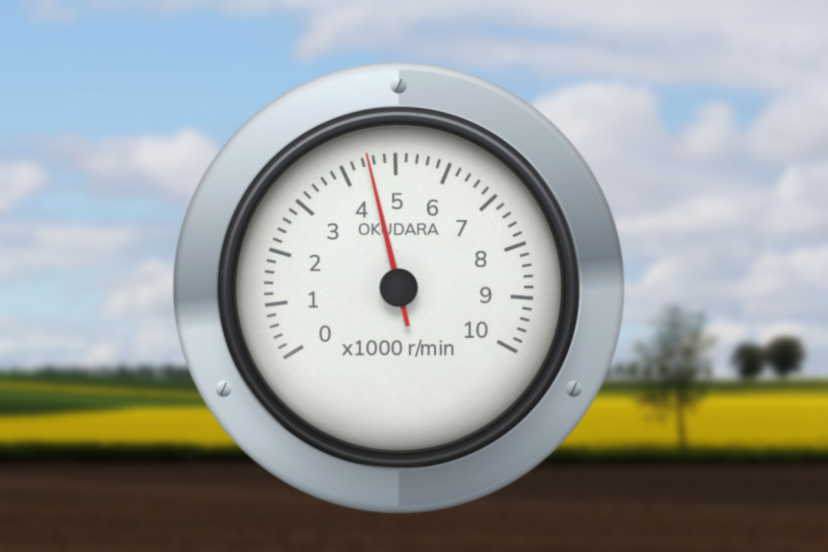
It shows rpm 4500
